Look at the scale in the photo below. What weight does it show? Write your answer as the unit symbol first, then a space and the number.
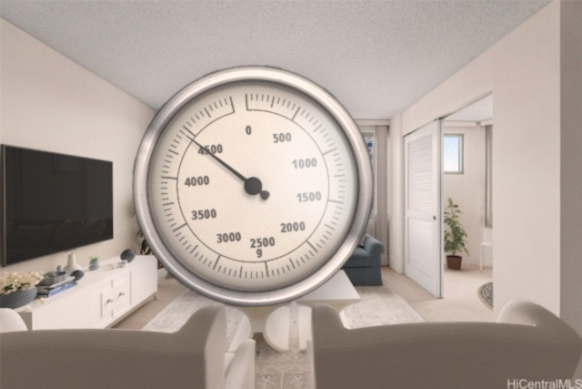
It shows g 4450
